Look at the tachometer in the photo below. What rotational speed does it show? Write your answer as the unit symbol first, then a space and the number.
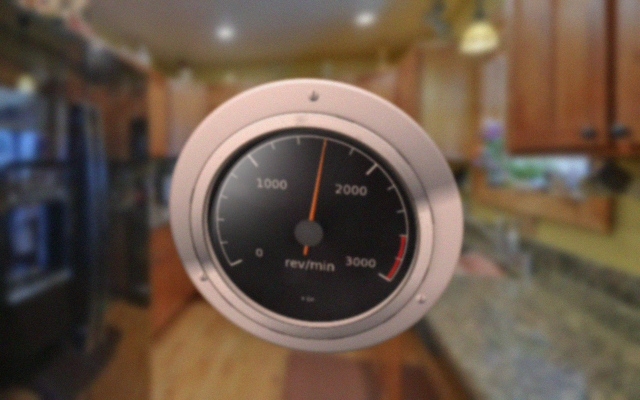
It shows rpm 1600
